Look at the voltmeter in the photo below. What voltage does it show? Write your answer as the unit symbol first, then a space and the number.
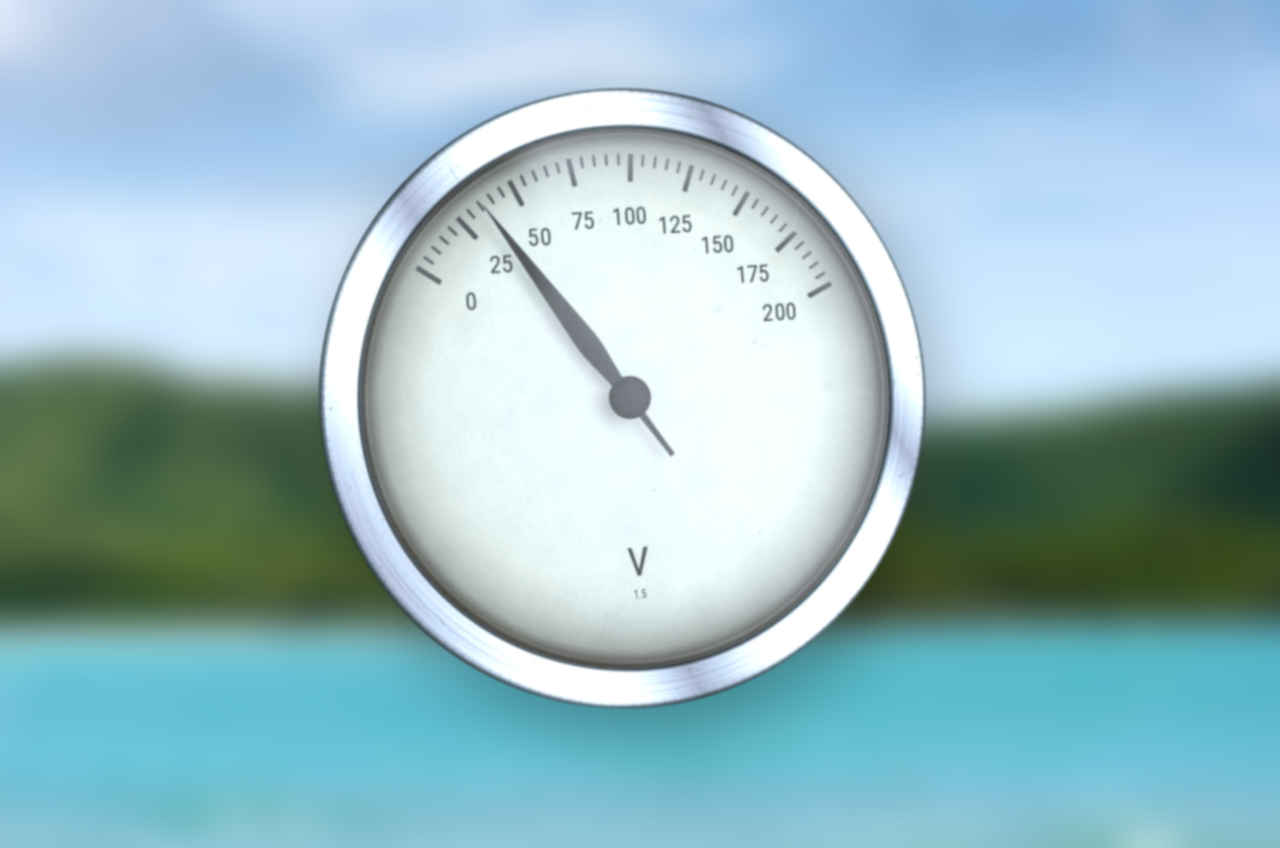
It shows V 35
